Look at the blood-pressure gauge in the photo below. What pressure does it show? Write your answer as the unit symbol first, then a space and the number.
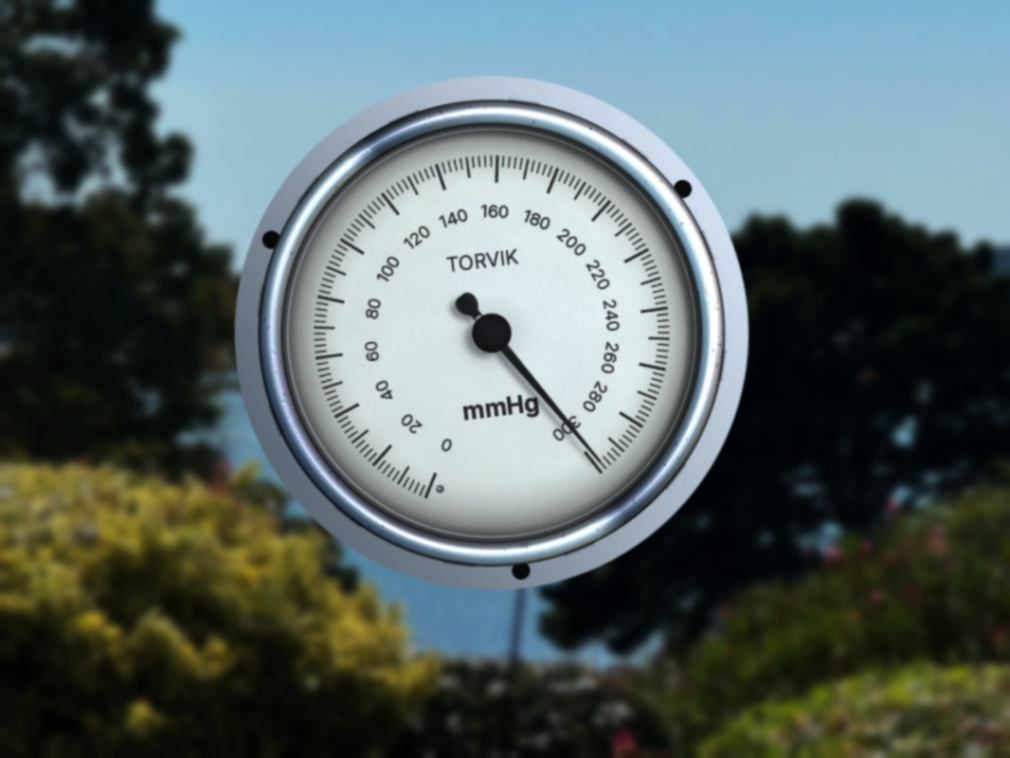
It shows mmHg 298
